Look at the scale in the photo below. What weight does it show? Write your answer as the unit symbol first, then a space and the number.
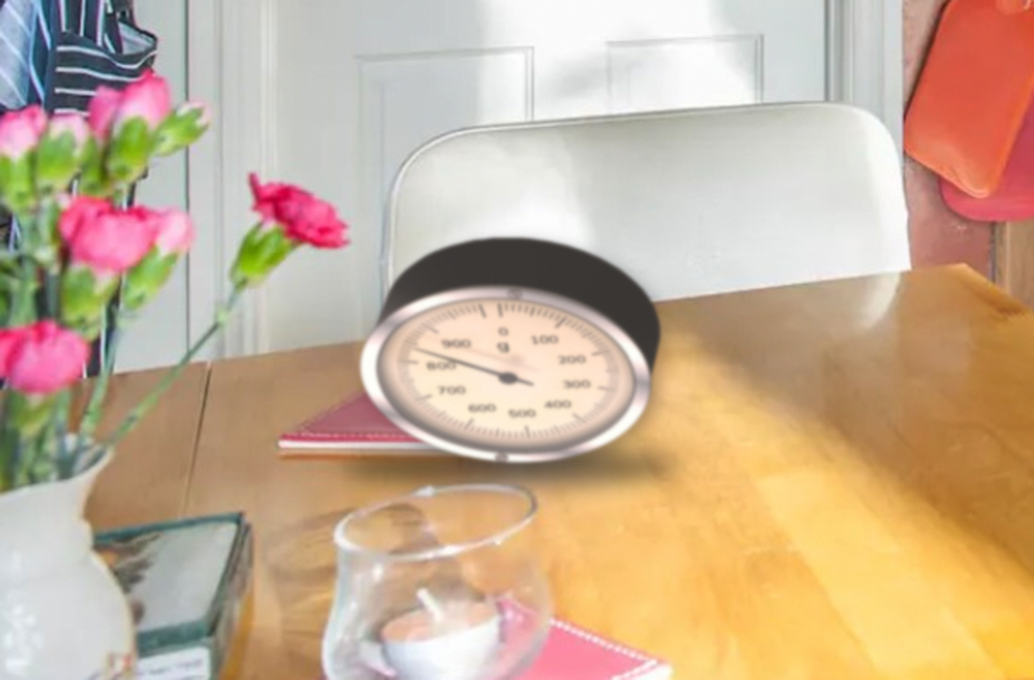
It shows g 850
